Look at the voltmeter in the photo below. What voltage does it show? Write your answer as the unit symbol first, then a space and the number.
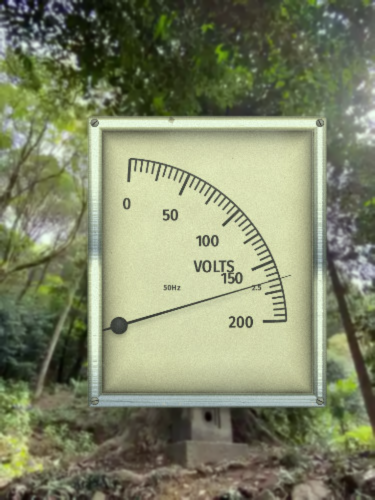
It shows V 165
